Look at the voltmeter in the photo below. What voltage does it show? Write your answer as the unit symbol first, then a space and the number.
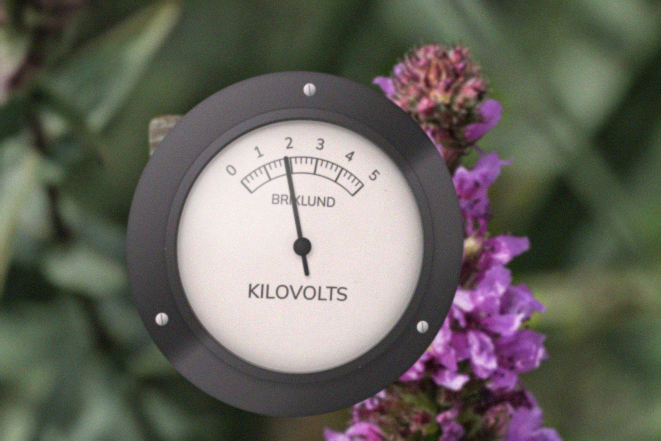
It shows kV 1.8
